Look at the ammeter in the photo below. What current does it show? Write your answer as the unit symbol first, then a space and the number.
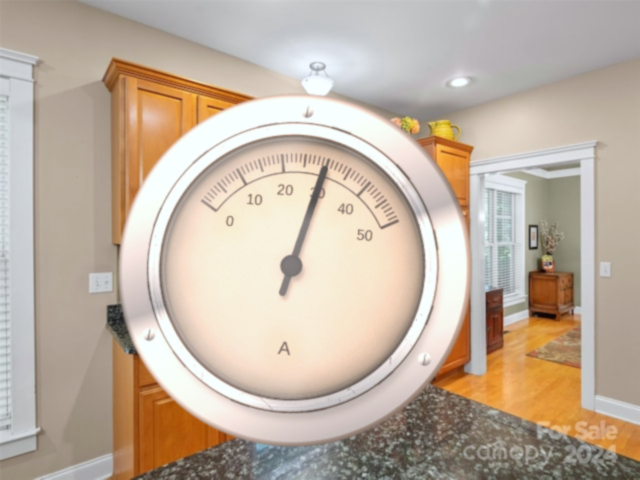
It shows A 30
